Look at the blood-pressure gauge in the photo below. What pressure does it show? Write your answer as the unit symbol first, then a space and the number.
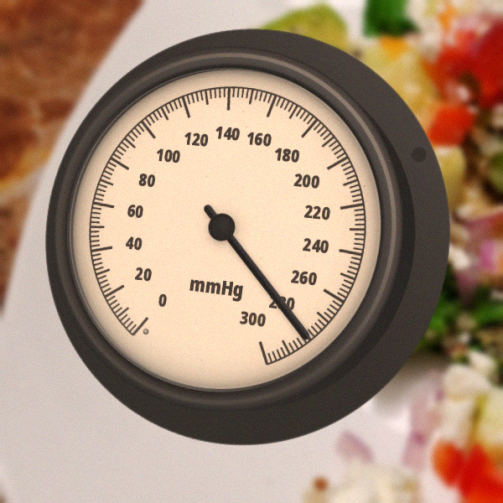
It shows mmHg 280
